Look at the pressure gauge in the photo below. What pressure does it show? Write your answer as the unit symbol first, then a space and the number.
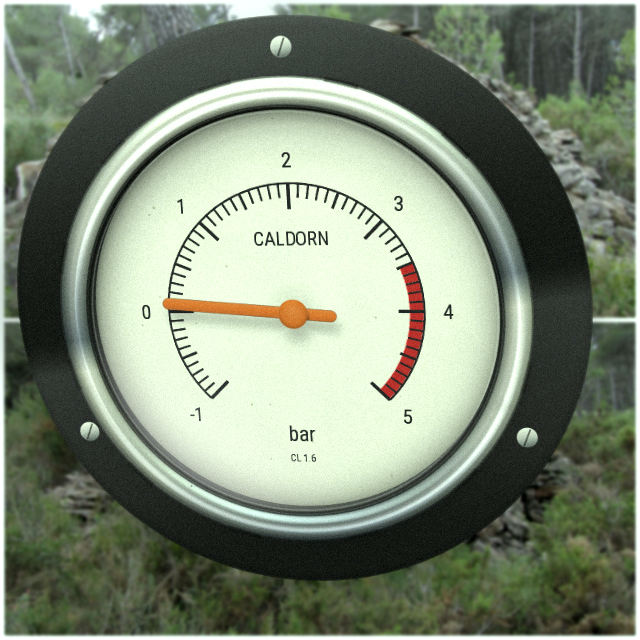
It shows bar 0.1
